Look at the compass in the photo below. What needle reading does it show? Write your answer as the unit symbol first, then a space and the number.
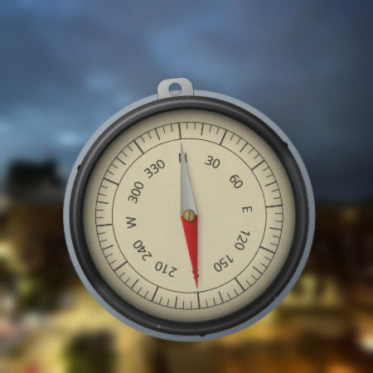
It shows ° 180
